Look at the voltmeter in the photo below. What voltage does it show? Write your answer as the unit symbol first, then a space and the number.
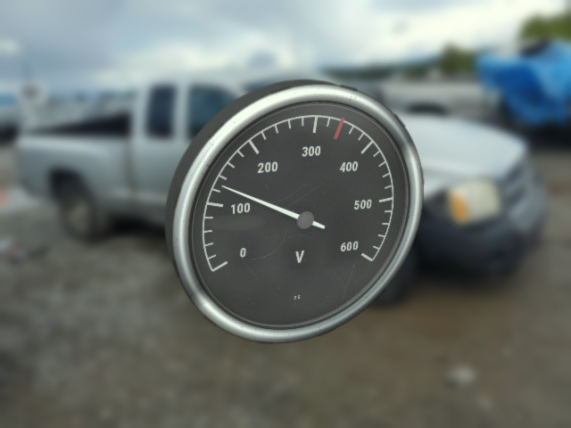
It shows V 130
